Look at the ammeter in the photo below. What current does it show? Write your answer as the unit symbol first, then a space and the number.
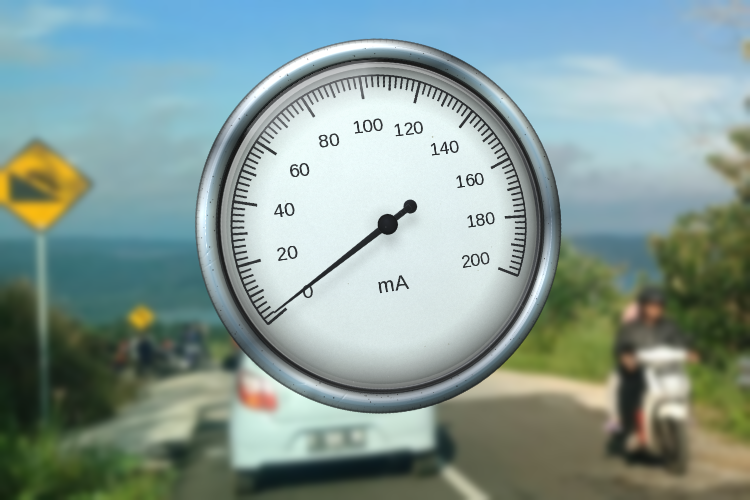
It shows mA 2
